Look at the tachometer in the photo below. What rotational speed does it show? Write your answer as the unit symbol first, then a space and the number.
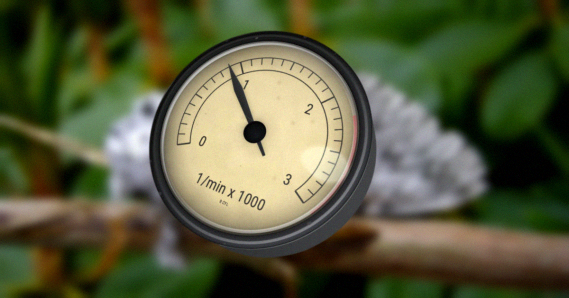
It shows rpm 900
